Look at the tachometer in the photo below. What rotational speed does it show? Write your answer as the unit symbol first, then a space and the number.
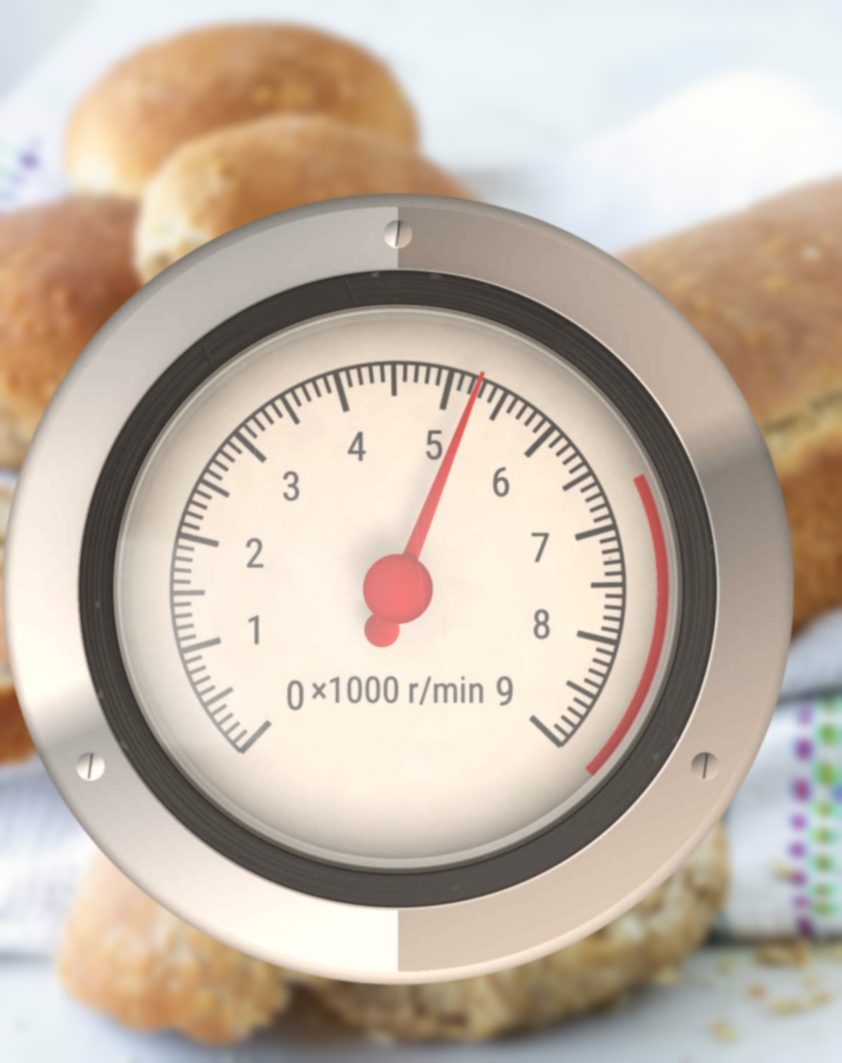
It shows rpm 5250
